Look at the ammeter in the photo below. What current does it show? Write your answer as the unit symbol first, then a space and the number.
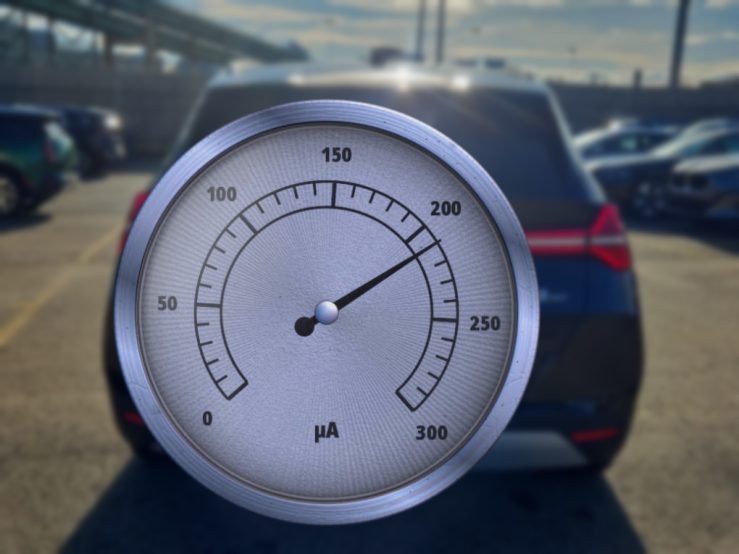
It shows µA 210
